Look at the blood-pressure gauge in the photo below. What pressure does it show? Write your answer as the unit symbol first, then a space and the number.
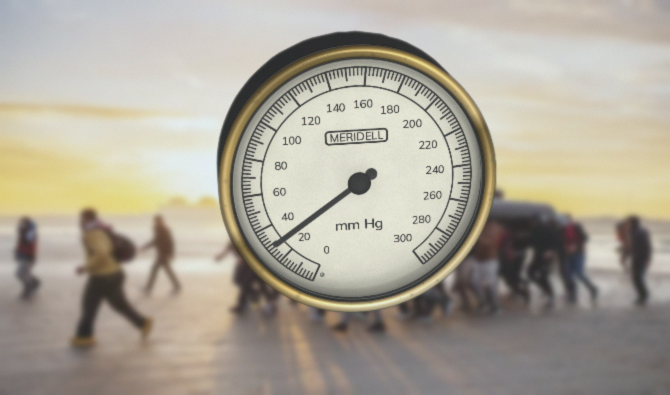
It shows mmHg 30
